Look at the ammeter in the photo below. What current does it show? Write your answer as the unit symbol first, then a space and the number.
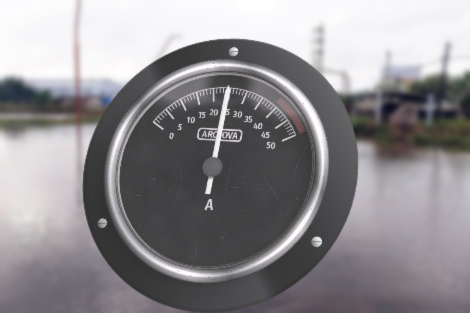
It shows A 25
